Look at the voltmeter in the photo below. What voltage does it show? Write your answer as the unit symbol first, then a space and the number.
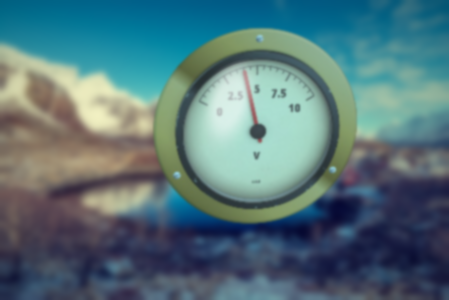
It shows V 4
